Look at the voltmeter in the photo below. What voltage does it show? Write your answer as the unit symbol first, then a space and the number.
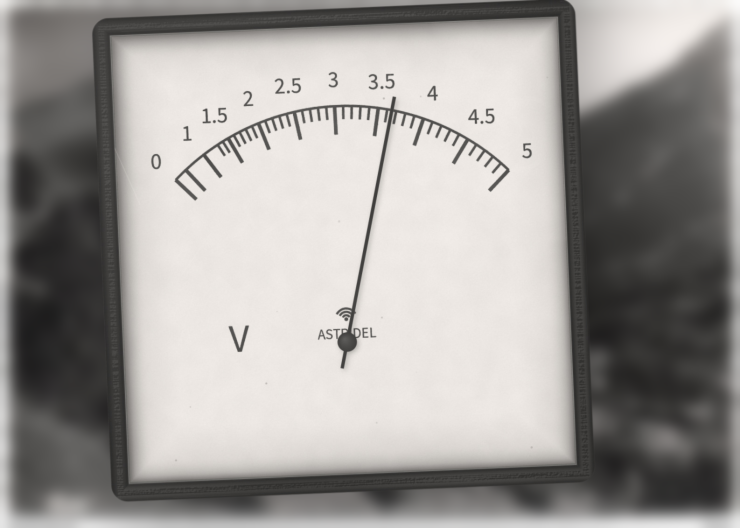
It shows V 3.65
